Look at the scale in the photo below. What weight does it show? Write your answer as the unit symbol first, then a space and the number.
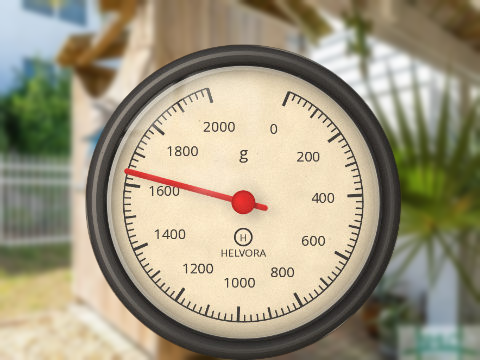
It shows g 1640
